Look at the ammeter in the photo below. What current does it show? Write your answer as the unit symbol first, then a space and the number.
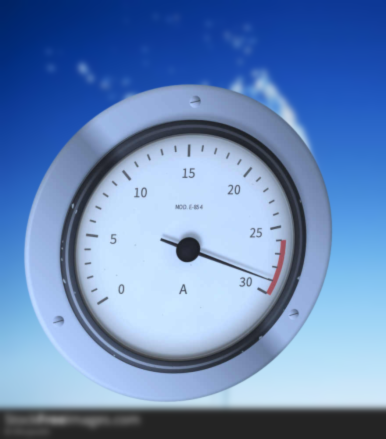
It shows A 29
